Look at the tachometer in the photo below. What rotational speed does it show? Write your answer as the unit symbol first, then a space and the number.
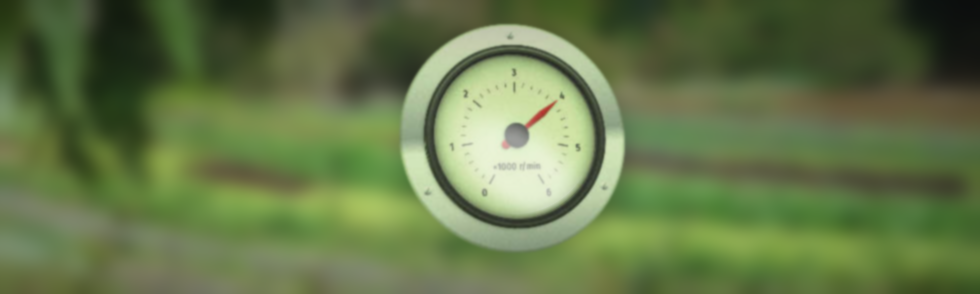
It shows rpm 4000
